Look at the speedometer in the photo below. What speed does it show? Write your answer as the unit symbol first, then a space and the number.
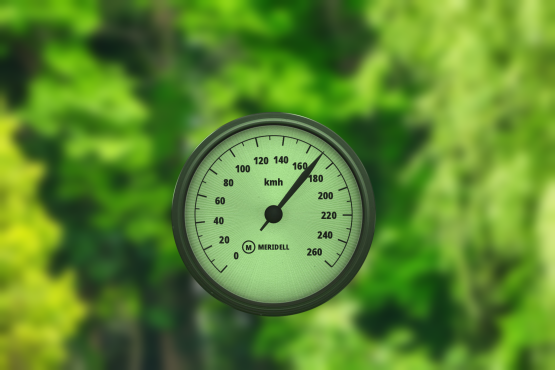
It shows km/h 170
